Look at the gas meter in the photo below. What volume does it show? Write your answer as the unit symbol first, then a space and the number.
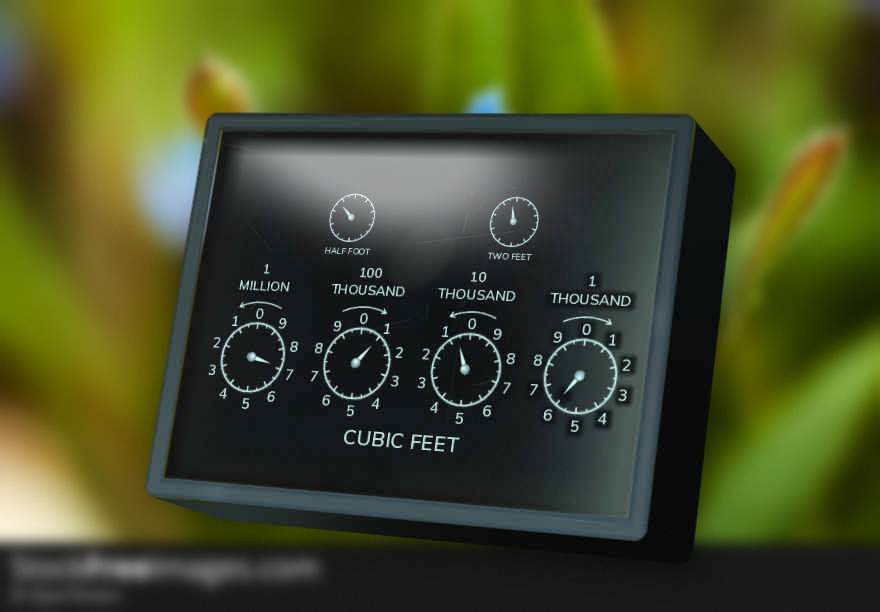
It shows ft³ 710600
